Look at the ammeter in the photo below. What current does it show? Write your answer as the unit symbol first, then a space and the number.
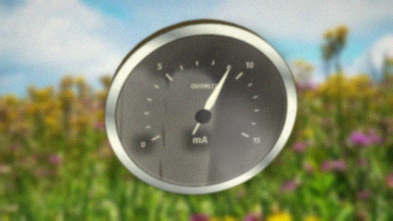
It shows mA 9
